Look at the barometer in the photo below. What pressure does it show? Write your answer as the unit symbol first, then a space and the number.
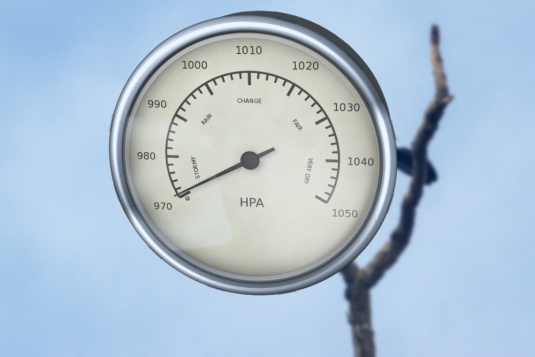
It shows hPa 971
